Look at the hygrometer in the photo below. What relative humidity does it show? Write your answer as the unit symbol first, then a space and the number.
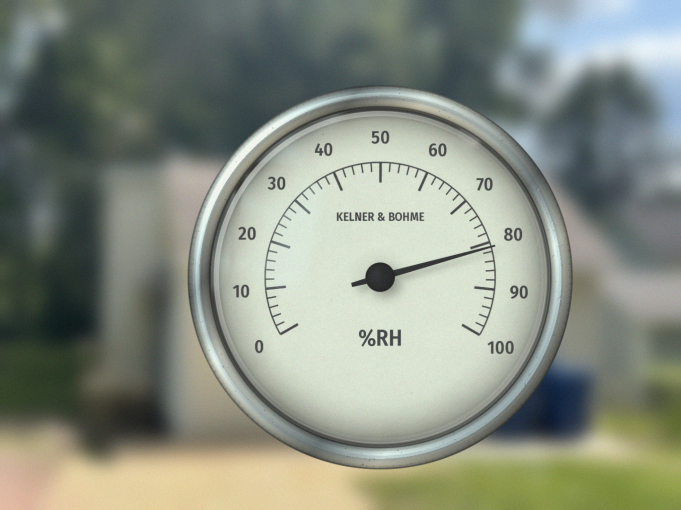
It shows % 81
